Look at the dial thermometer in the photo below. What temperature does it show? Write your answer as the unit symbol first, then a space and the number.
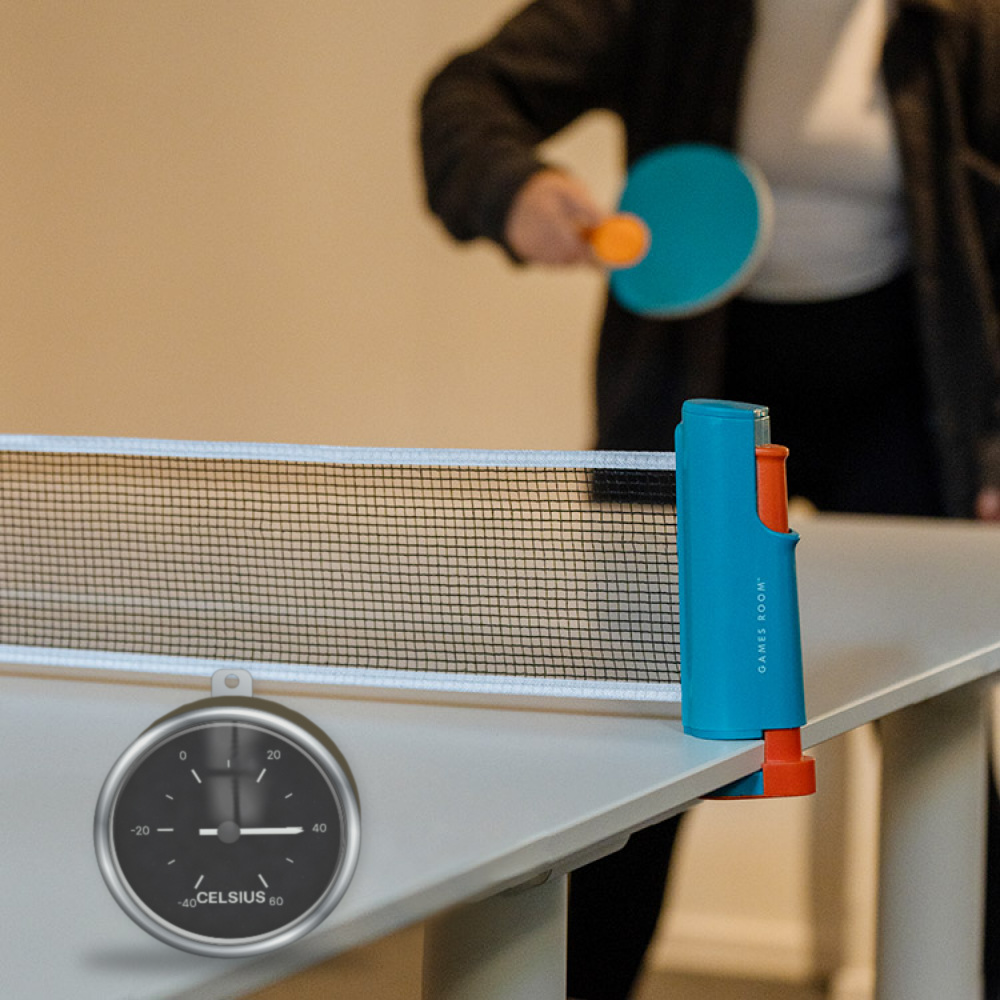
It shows °C 40
